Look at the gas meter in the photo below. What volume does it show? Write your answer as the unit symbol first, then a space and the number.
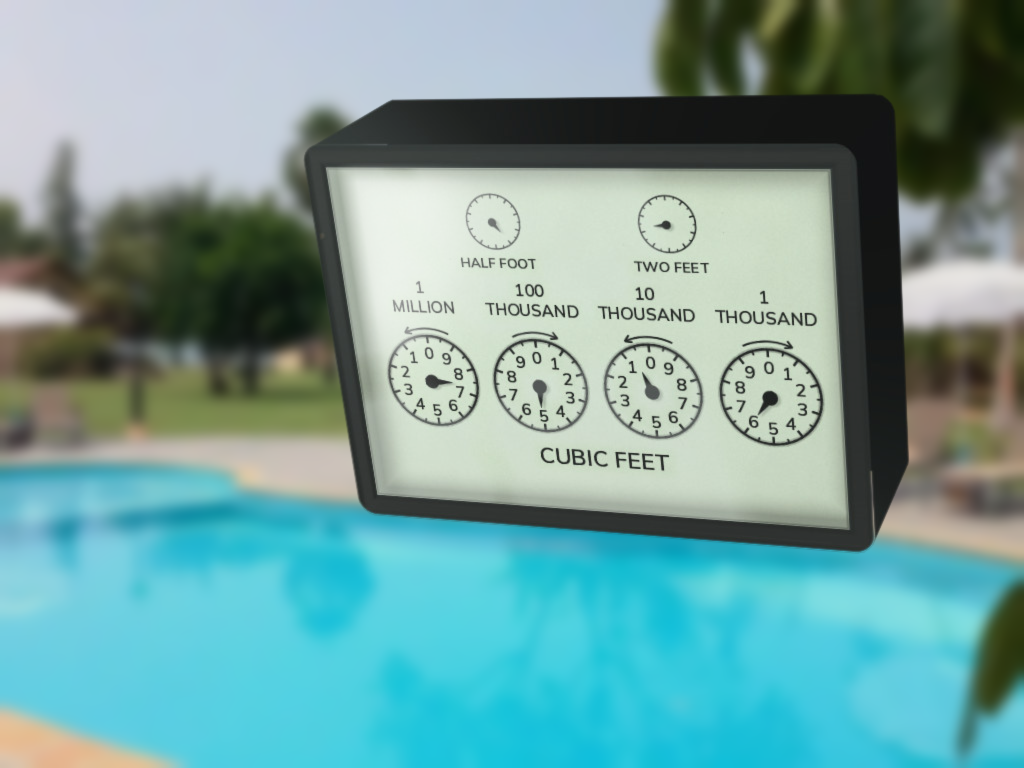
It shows ft³ 750600
